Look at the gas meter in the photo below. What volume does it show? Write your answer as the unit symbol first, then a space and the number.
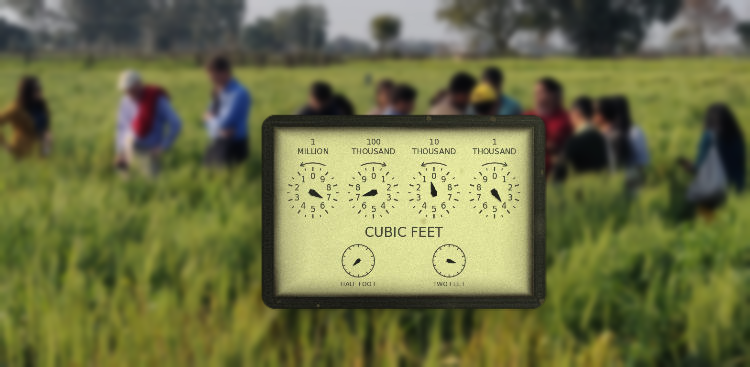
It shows ft³ 670400
